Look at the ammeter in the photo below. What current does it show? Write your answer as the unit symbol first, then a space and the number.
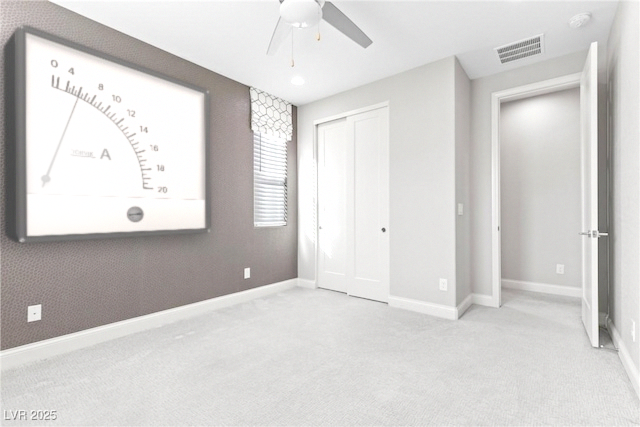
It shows A 6
